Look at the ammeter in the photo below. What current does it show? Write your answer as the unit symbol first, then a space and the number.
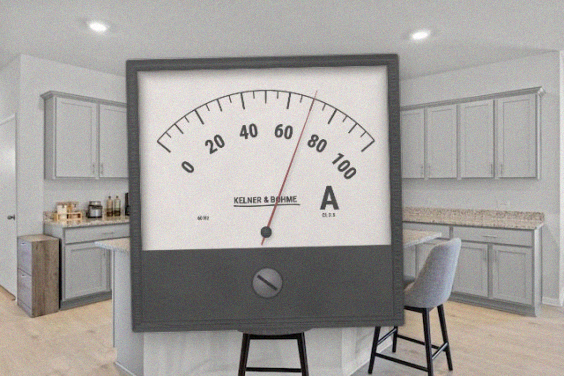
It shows A 70
